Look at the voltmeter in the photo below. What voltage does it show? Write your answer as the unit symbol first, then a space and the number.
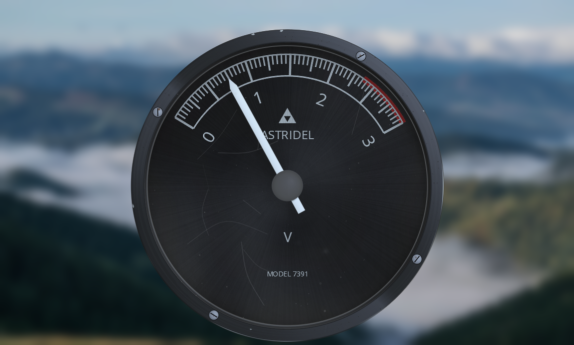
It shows V 0.75
